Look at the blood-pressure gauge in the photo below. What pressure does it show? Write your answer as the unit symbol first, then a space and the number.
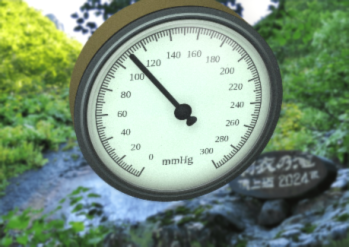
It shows mmHg 110
